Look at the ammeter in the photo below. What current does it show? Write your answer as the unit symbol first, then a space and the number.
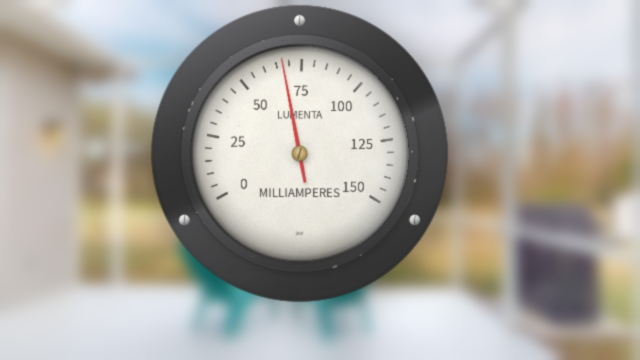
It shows mA 67.5
